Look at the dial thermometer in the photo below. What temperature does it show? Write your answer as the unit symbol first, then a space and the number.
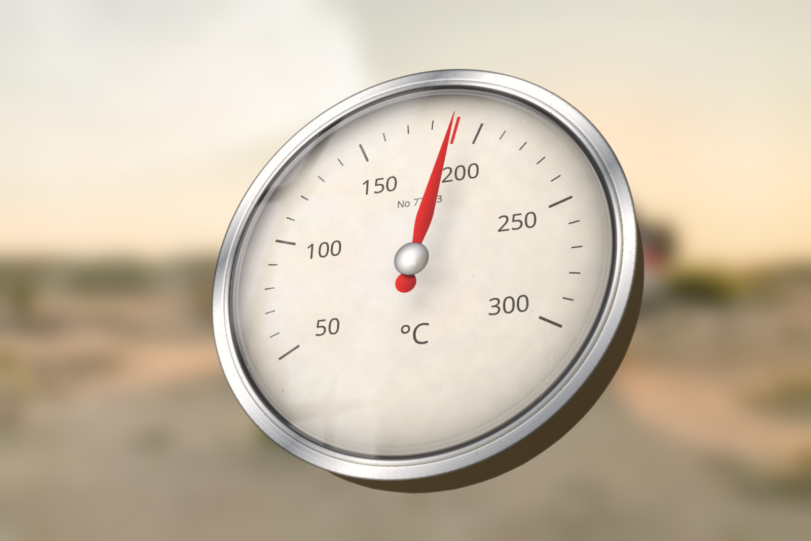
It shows °C 190
